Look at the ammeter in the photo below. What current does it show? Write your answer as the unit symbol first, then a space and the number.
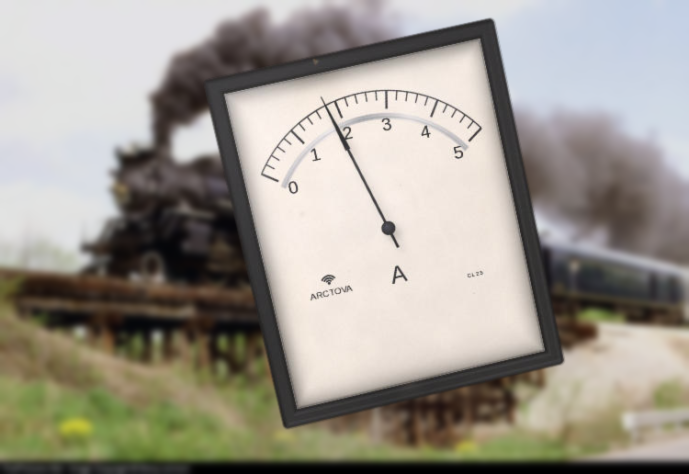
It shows A 1.8
